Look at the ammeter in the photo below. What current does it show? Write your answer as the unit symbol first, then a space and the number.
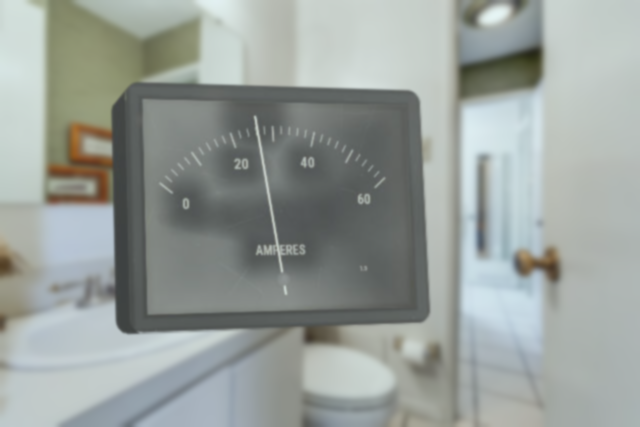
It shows A 26
